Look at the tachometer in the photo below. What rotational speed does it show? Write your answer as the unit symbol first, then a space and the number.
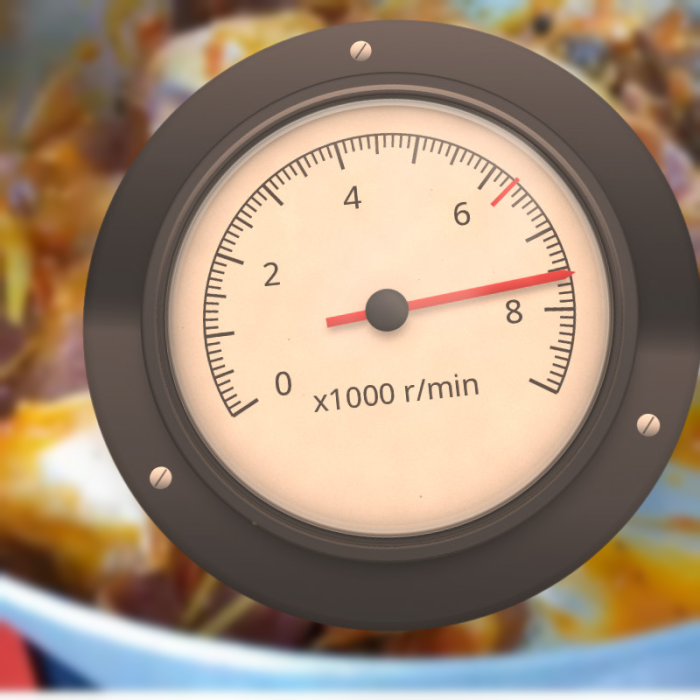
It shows rpm 7600
